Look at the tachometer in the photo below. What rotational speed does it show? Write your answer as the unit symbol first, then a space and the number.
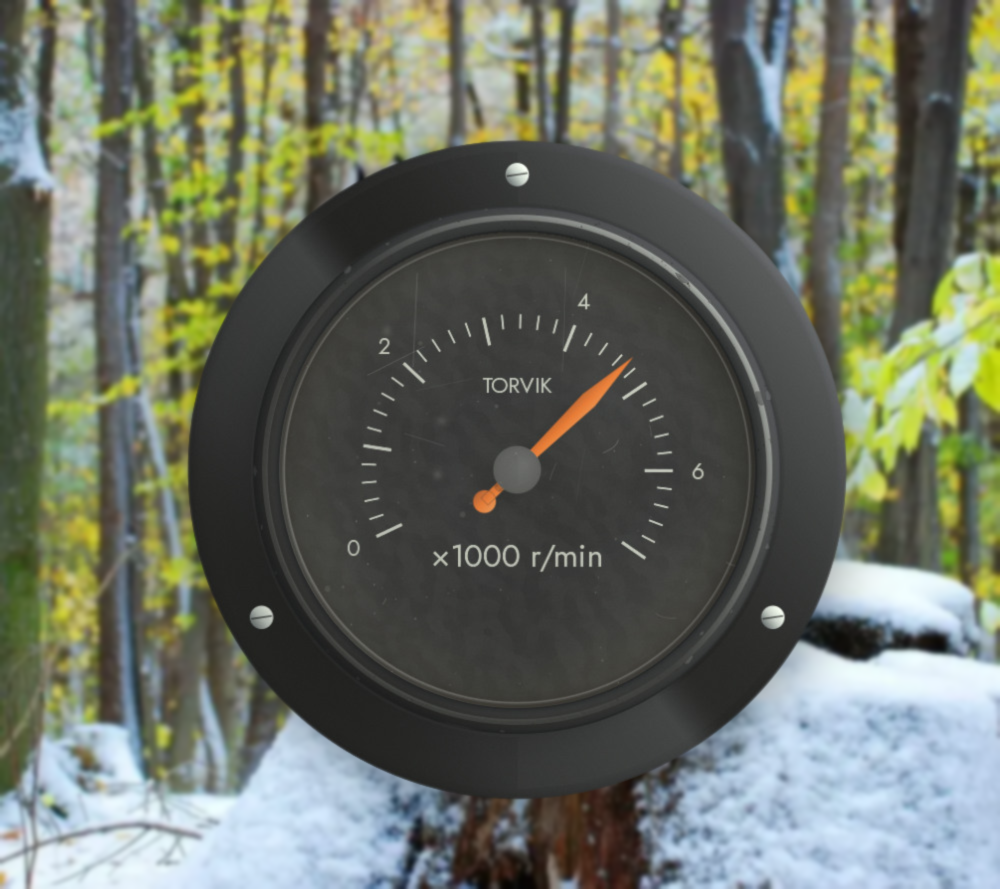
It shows rpm 4700
